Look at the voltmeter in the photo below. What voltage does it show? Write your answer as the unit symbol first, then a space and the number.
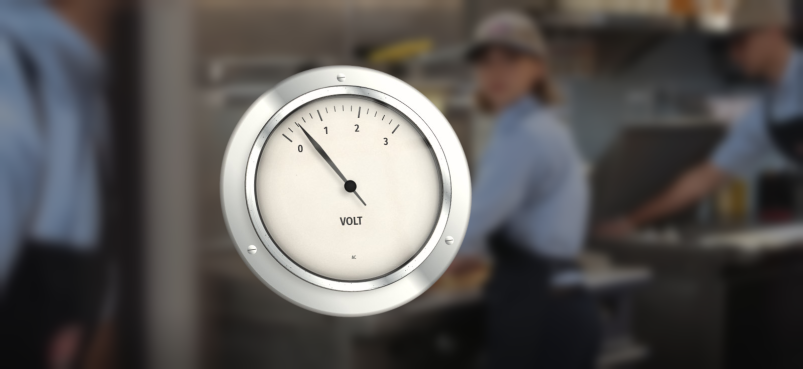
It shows V 0.4
